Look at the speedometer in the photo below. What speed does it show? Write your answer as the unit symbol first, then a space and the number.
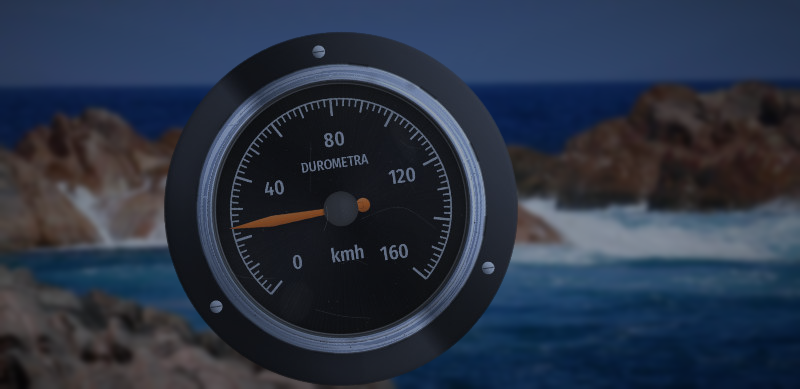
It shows km/h 24
